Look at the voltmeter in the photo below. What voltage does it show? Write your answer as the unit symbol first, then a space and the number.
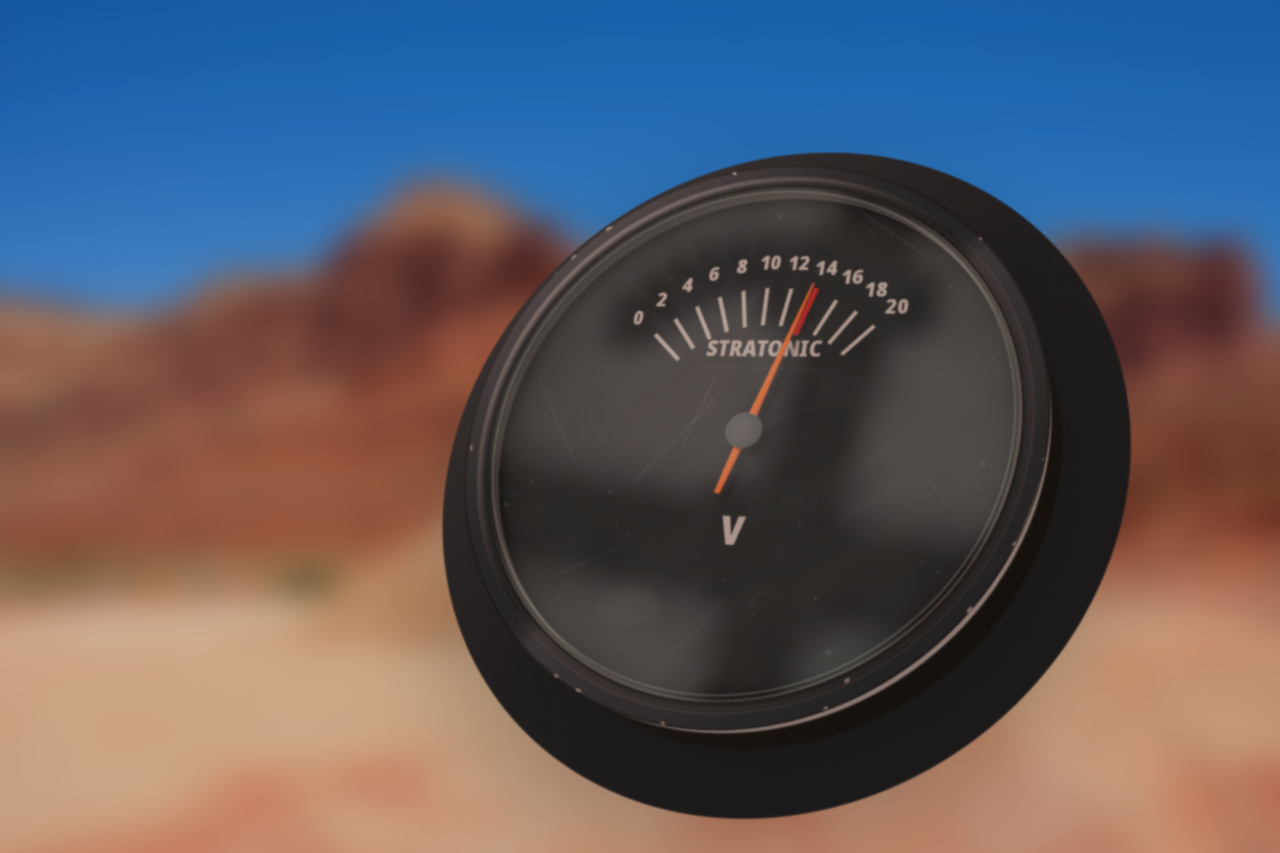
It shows V 14
